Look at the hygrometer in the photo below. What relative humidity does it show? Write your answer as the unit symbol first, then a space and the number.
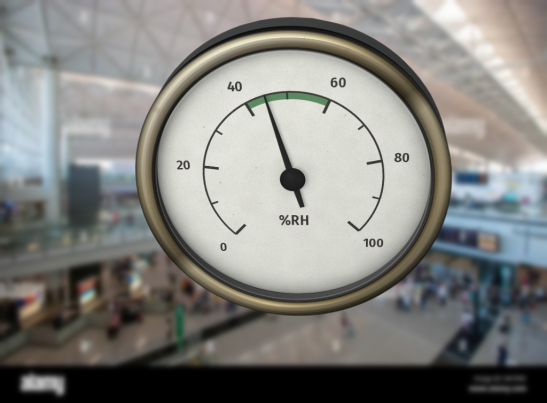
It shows % 45
